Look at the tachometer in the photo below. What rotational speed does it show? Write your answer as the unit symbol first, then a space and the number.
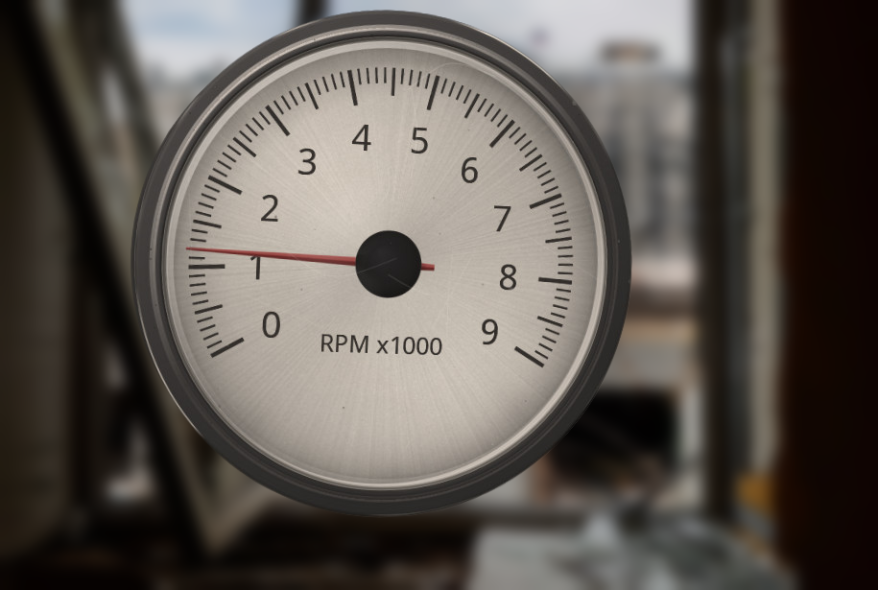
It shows rpm 1200
